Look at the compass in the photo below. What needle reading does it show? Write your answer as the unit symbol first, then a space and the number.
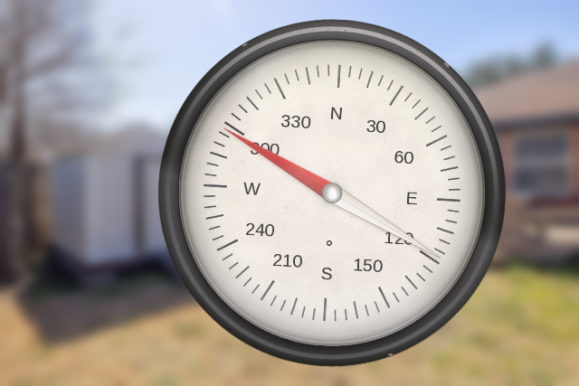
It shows ° 297.5
